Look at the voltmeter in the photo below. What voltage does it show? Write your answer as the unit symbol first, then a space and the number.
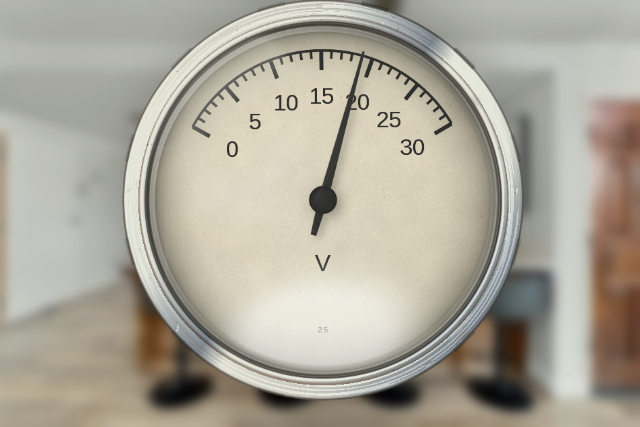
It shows V 19
